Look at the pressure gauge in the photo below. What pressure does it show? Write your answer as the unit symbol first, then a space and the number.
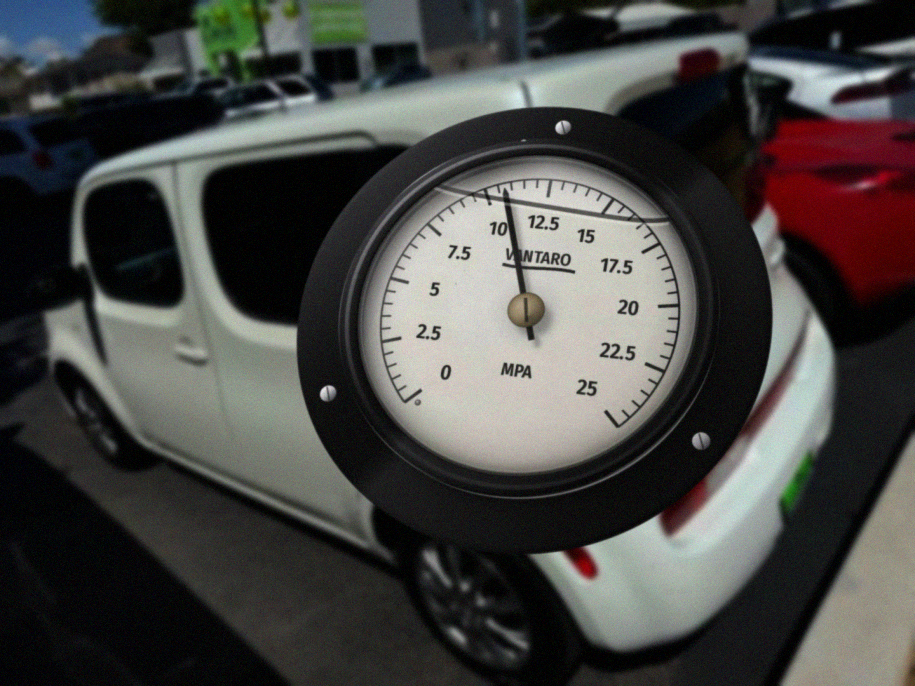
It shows MPa 10.75
